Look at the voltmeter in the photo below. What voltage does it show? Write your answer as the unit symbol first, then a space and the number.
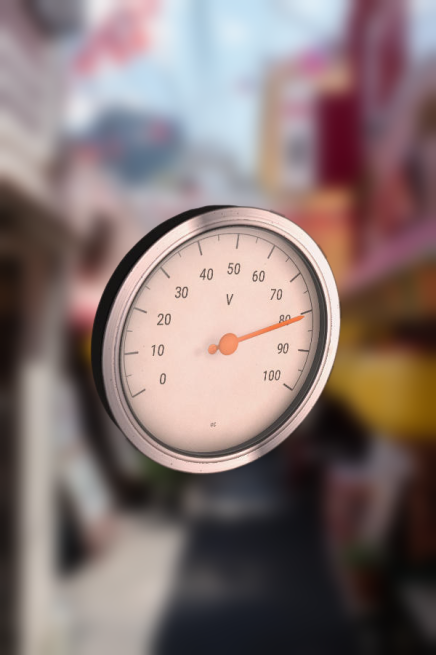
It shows V 80
